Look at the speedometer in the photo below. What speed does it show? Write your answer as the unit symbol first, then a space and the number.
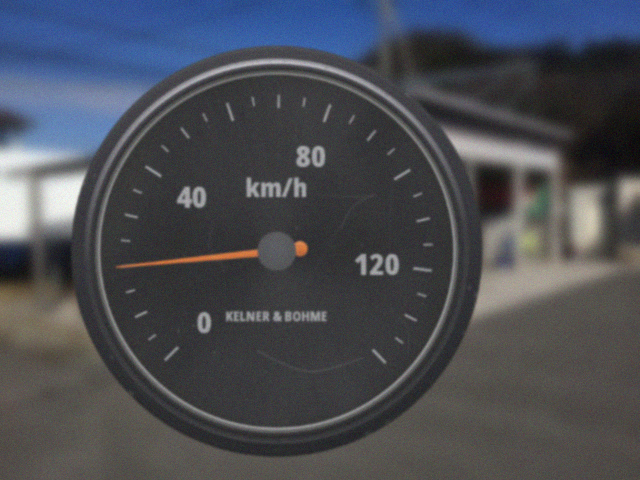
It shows km/h 20
